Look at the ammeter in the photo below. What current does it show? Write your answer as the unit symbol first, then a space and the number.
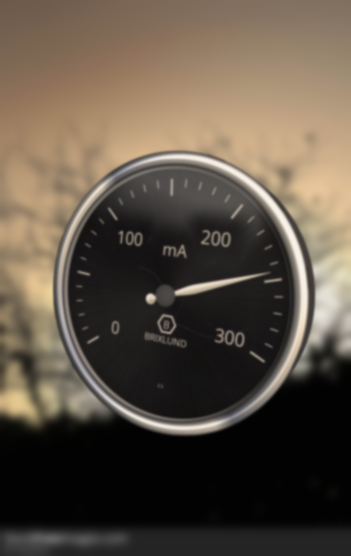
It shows mA 245
